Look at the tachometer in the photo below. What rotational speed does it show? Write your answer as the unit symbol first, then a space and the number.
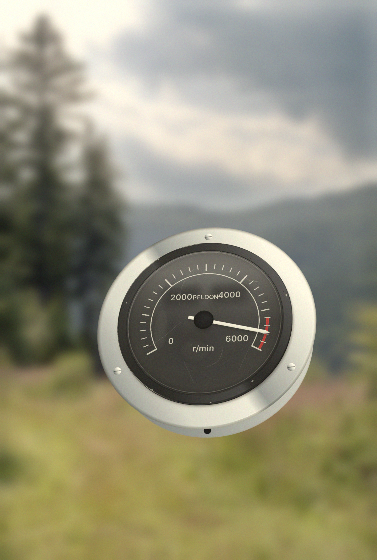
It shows rpm 5600
